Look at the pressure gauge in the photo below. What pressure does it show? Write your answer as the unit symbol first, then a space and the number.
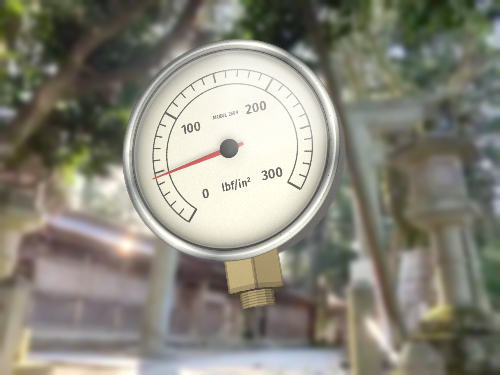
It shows psi 45
